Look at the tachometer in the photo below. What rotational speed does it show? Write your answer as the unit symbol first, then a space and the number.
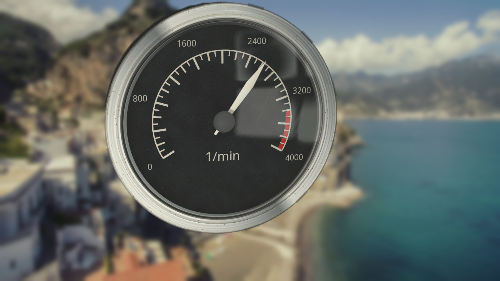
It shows rpm 2600
